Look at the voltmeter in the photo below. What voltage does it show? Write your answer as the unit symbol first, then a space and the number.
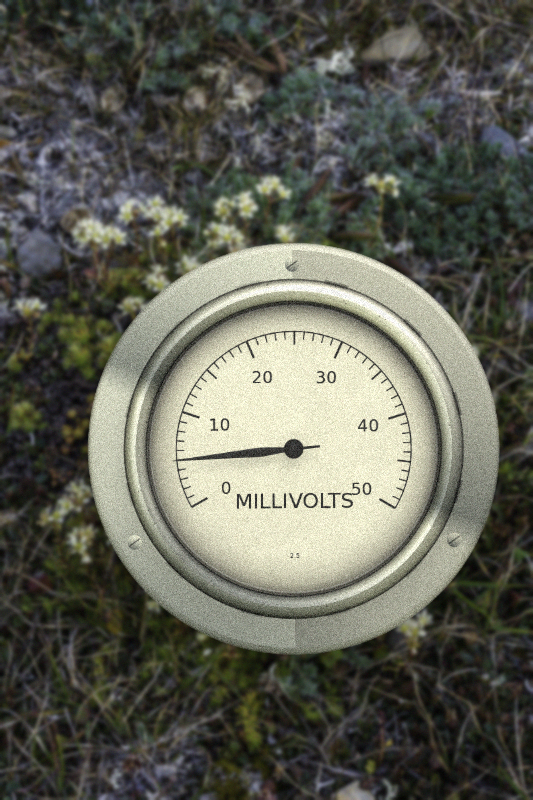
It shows mV 5
